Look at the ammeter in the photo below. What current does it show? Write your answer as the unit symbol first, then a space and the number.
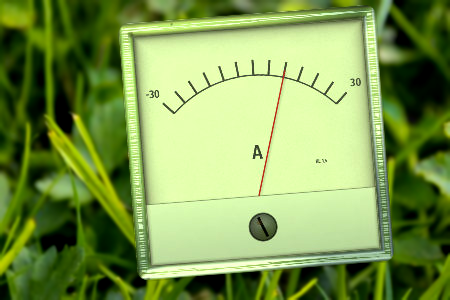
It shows A 10
